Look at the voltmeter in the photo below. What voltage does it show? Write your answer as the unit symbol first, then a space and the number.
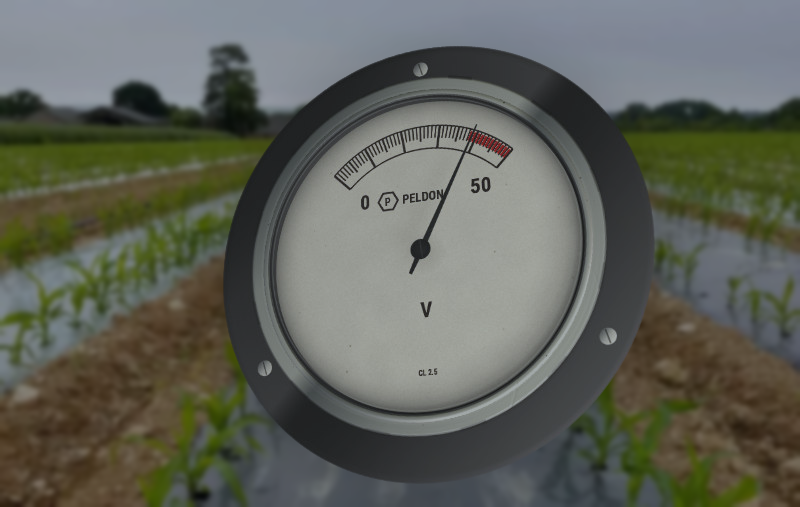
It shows V 40
